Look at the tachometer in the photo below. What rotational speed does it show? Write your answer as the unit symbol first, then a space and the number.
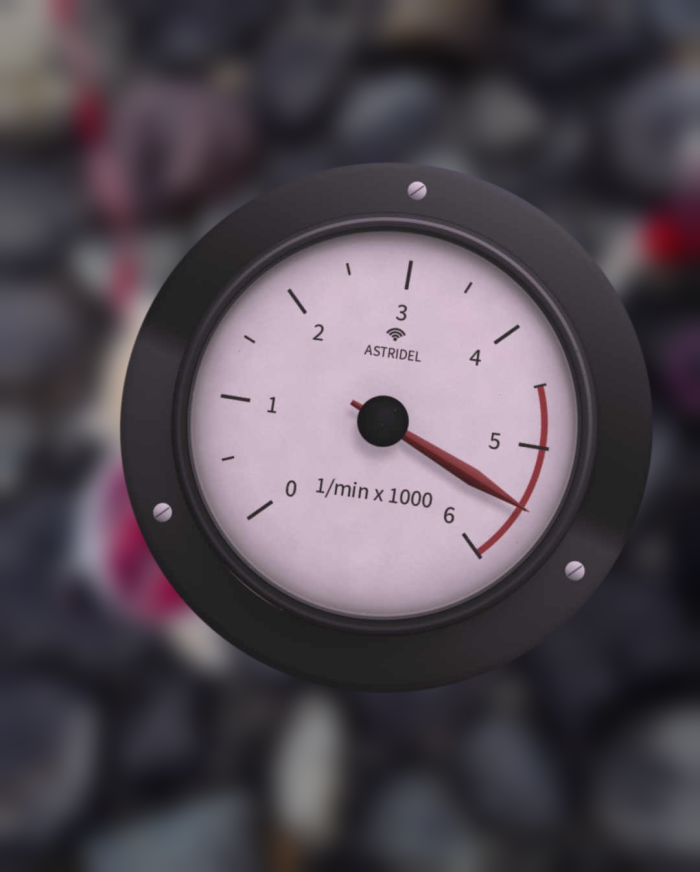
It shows rpm 5500
